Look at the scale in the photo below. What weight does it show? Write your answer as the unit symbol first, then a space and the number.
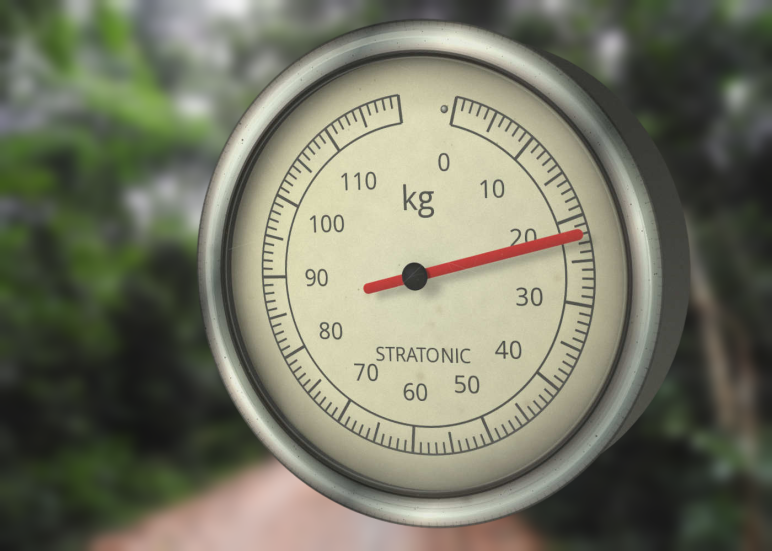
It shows kg 22
